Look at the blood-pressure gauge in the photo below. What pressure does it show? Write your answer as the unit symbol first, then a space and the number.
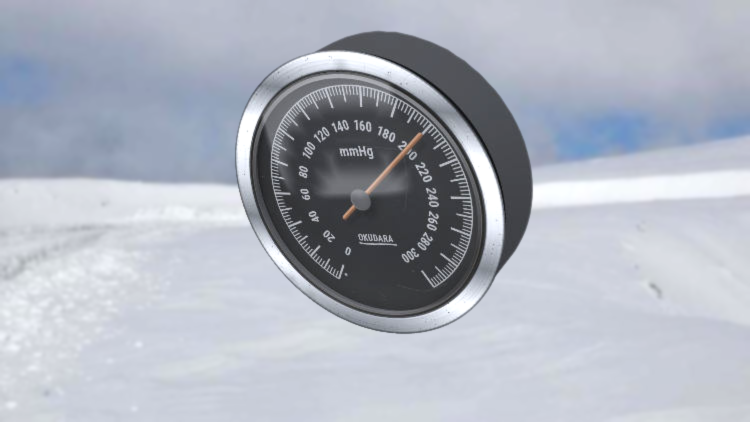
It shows mmHg 200
